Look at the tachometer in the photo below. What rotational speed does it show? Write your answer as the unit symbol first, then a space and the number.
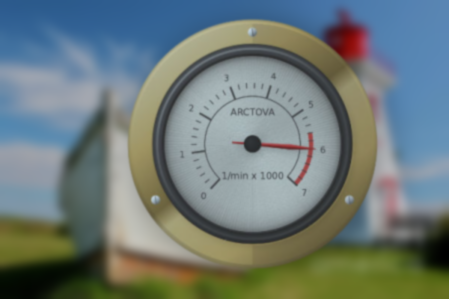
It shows rpm 6000
